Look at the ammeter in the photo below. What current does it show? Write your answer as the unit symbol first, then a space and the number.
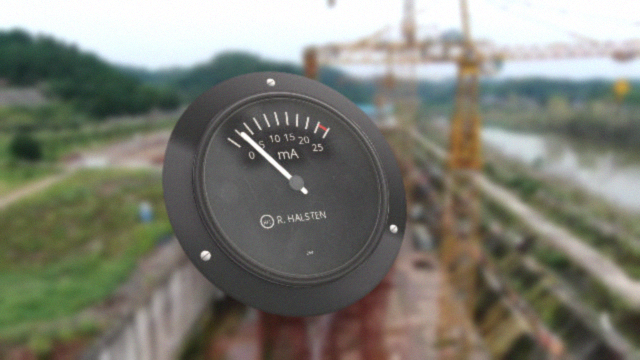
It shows mA 2.5
